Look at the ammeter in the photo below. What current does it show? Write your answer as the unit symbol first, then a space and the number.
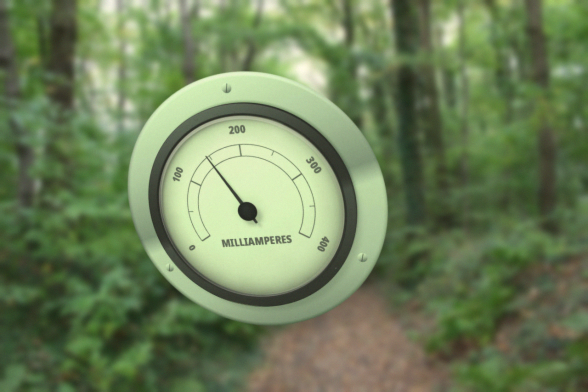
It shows mA 150
